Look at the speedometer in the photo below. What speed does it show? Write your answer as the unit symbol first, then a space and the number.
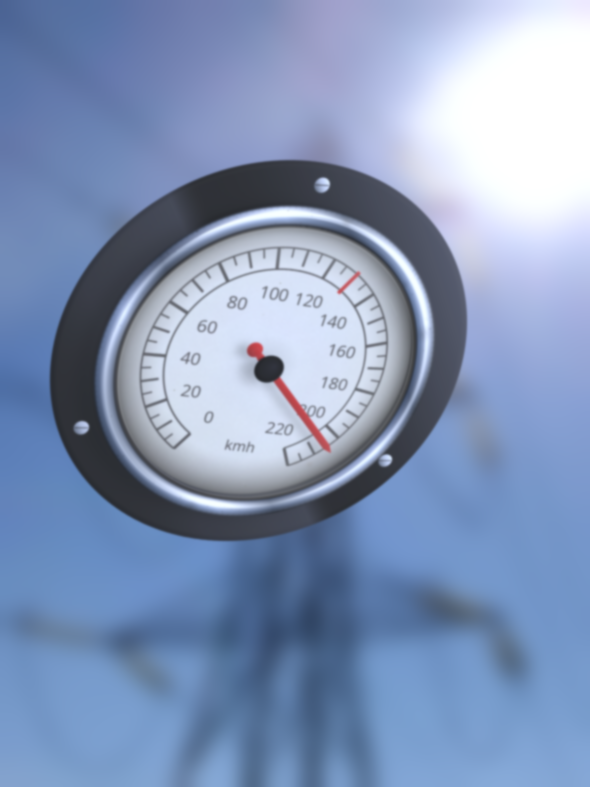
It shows km/h 205
